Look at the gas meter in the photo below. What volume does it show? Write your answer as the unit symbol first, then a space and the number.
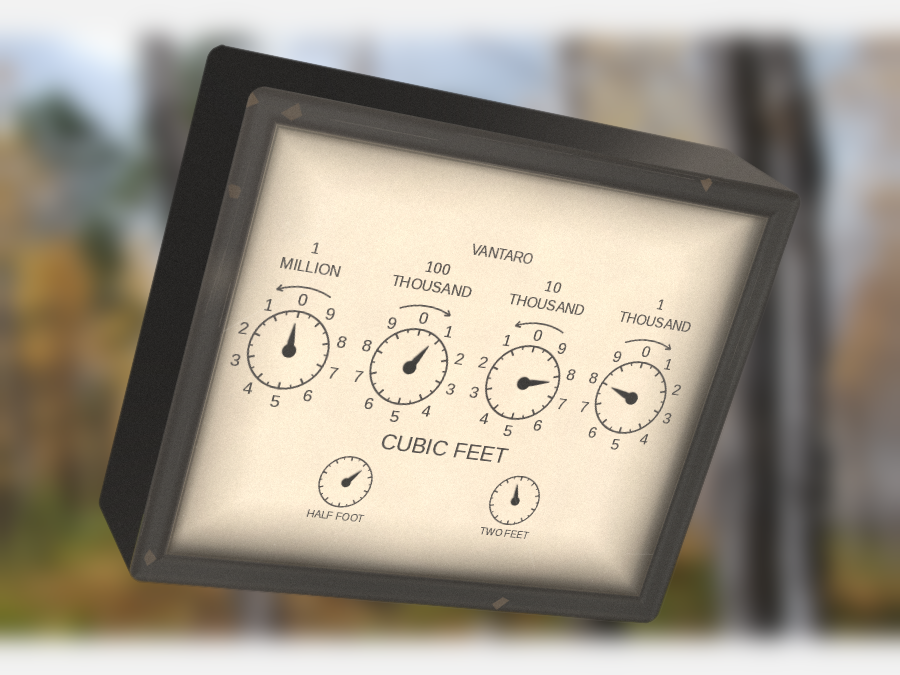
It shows ft³ 7800
